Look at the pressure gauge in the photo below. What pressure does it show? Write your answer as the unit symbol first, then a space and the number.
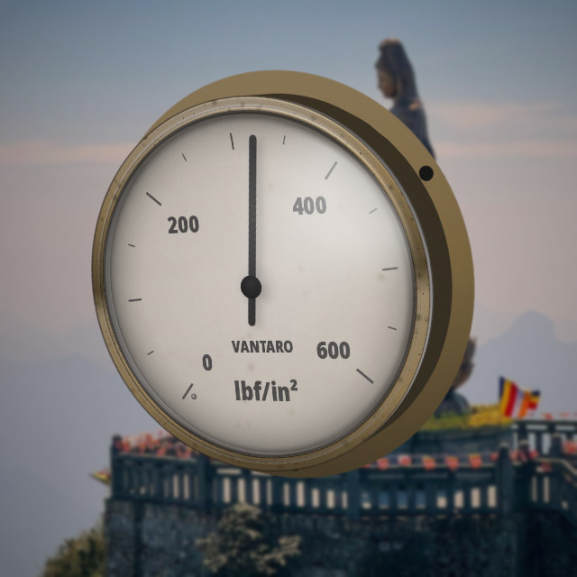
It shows psi 325
